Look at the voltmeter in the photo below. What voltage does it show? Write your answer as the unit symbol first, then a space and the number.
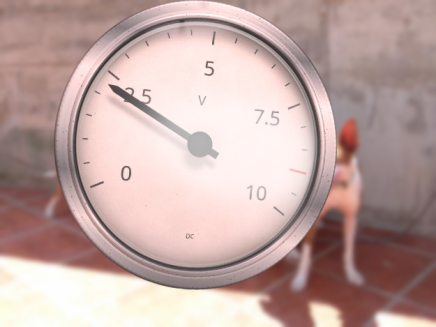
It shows V 2.25
